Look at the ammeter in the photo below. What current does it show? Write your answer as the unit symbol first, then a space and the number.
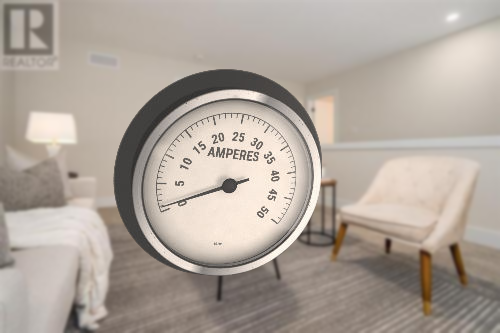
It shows A 1
